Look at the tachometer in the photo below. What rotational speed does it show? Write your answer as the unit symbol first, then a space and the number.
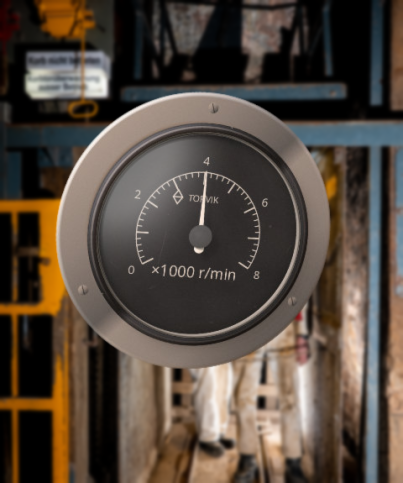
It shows rpm 4000
